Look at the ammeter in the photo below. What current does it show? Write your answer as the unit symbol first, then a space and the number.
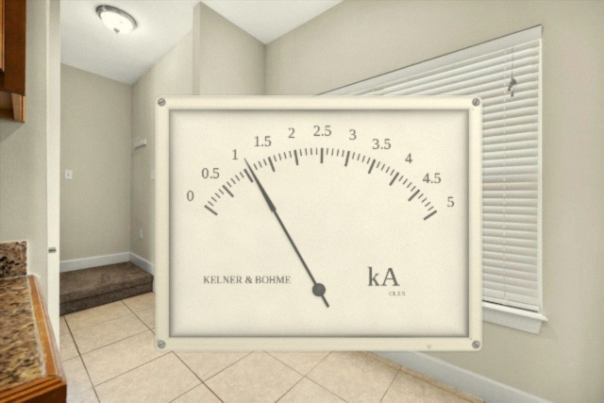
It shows kA 1.1
